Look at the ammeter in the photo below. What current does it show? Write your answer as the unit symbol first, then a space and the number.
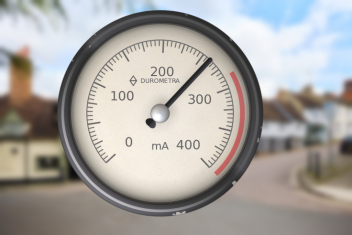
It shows mA 260
